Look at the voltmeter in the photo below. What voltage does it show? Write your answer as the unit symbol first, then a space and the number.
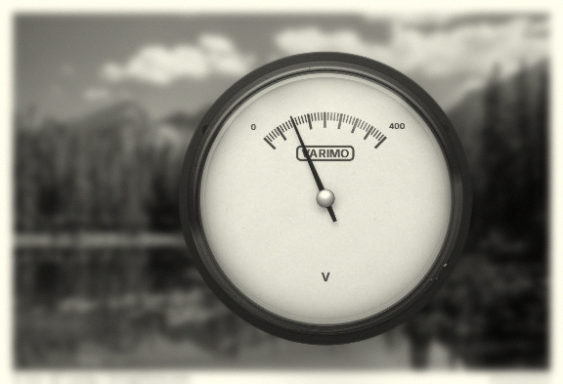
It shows V 100
